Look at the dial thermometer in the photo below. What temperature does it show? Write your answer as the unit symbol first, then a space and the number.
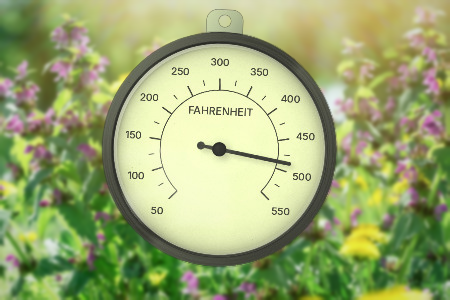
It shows °F 487.5
